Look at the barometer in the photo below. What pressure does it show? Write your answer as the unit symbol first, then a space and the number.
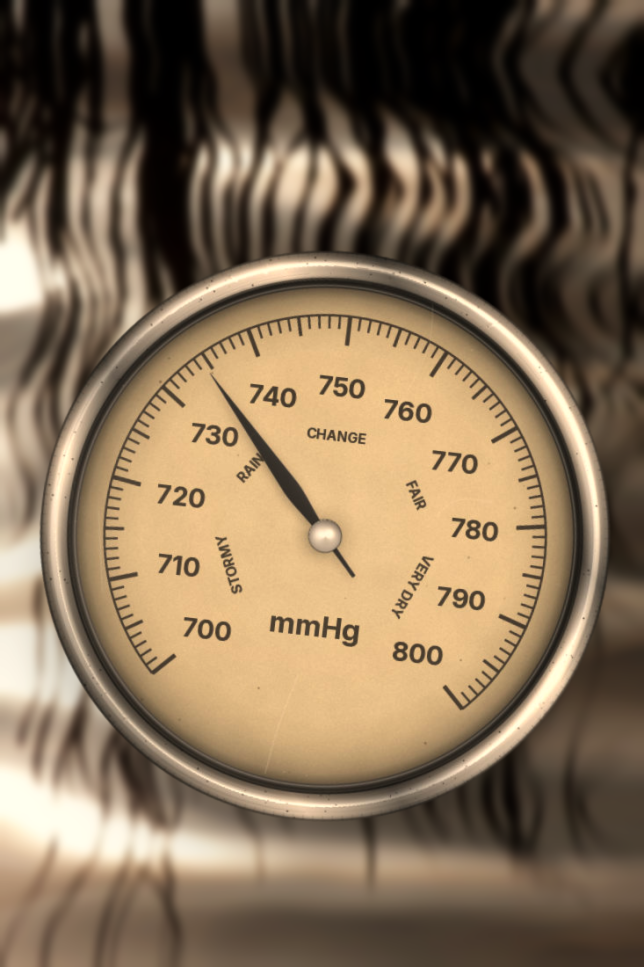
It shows mmHg 734.5
